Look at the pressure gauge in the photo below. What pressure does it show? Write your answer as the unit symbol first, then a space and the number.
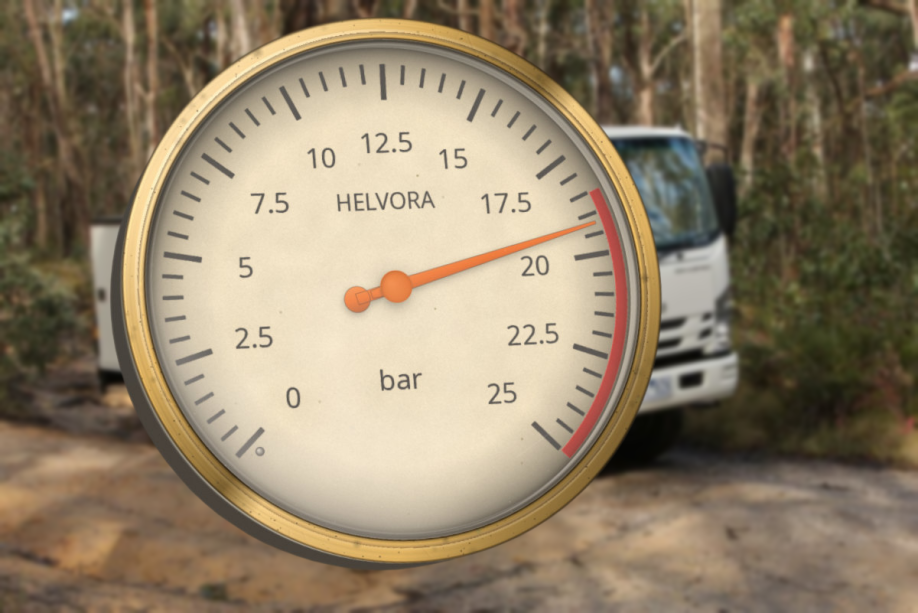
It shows bar 19.25
